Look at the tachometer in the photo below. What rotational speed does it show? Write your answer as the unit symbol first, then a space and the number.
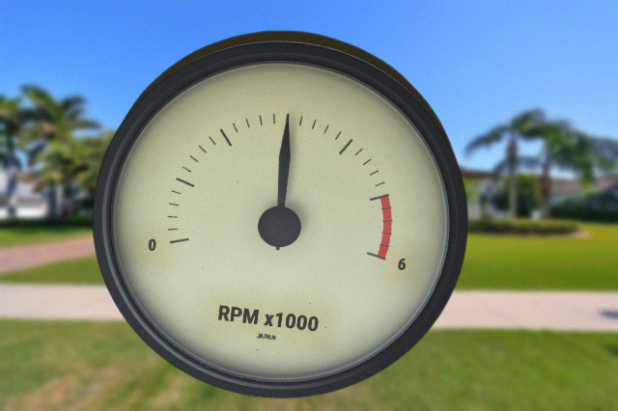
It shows rpm 3000
